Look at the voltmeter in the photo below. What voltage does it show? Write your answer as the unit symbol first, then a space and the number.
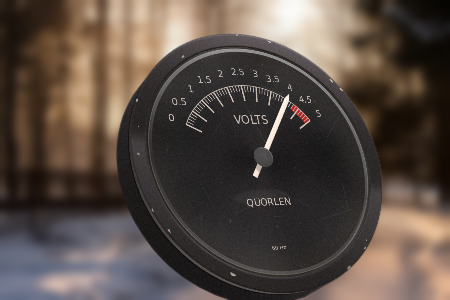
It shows V 4
